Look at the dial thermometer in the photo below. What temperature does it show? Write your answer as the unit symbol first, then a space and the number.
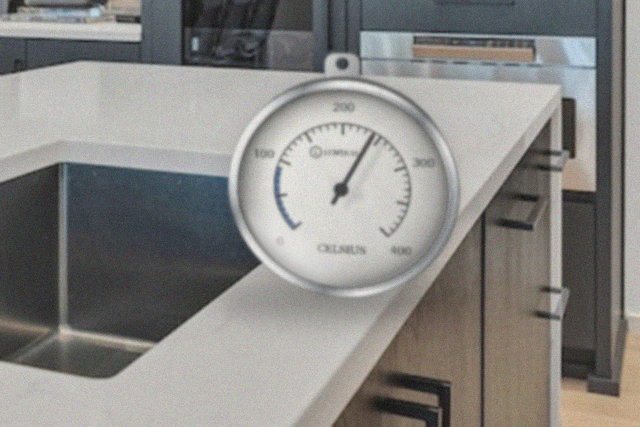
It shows °C 240
